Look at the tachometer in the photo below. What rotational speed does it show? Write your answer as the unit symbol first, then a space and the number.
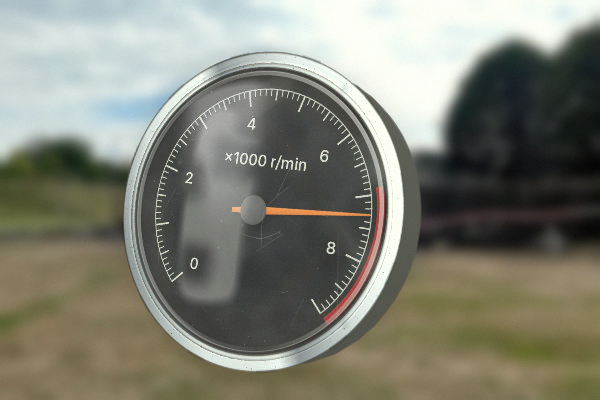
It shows rpm 7300
